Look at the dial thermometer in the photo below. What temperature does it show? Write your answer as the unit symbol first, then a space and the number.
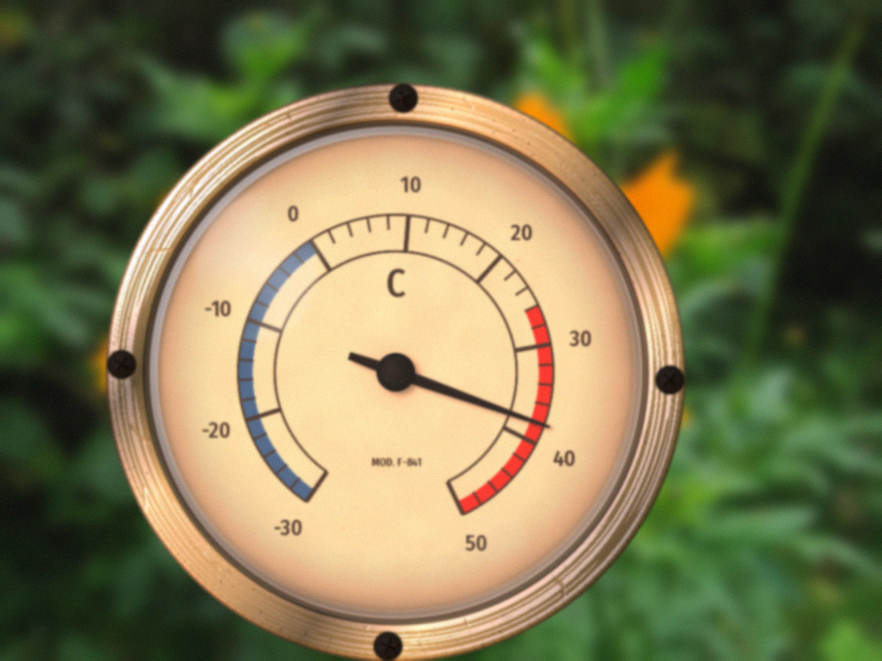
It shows °C 38
